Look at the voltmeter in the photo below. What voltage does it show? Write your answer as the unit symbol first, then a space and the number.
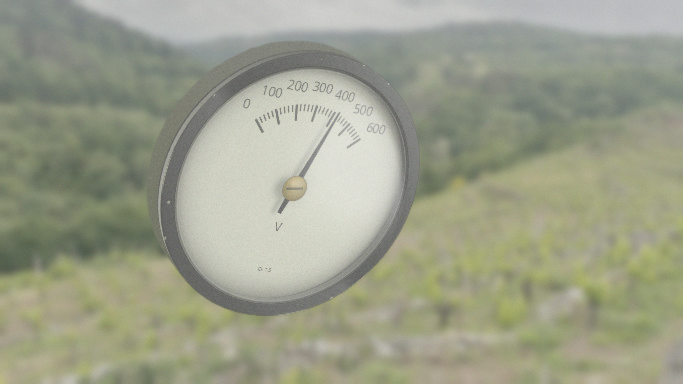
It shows V 400
